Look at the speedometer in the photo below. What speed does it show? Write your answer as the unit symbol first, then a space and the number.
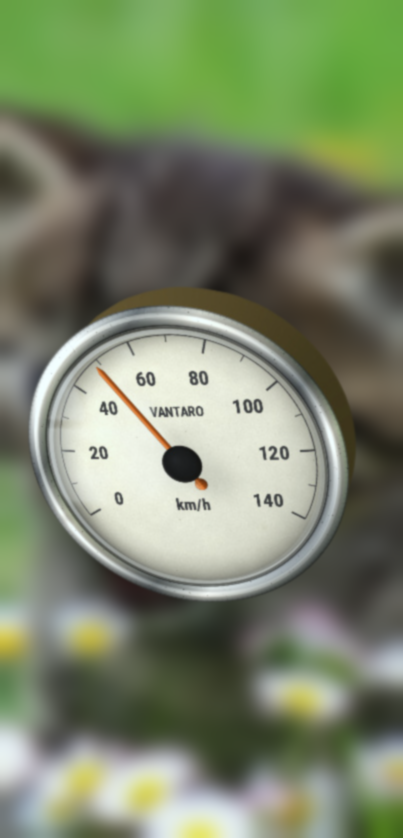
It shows km/h 50
